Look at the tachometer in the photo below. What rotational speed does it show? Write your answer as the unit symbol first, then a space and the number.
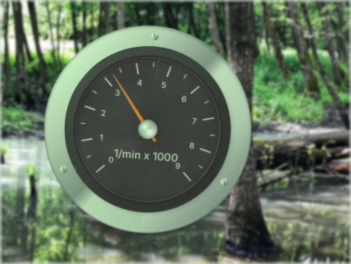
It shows rpm 3250
